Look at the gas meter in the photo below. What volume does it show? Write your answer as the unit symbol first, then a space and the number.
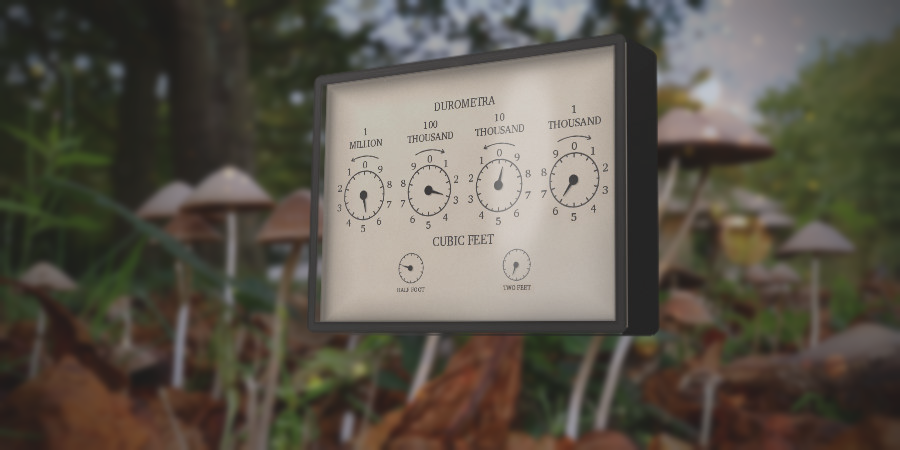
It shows ft³ 529600
